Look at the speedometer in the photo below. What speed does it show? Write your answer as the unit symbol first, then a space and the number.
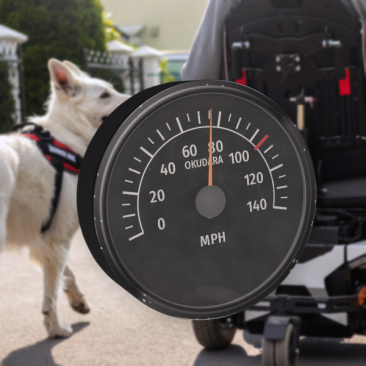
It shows mph 75
